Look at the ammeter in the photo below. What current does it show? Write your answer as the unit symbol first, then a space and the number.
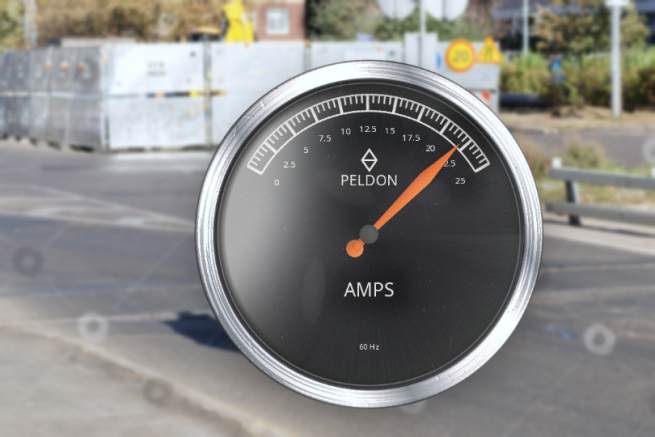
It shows A 22
